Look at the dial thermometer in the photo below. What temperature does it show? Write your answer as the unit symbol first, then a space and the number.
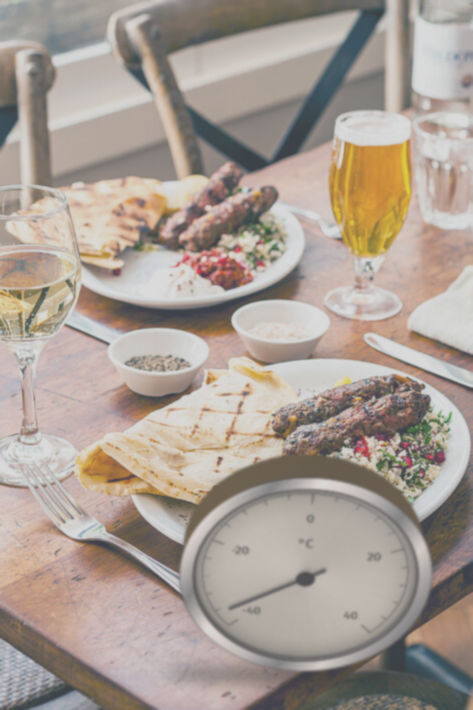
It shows °C -36
